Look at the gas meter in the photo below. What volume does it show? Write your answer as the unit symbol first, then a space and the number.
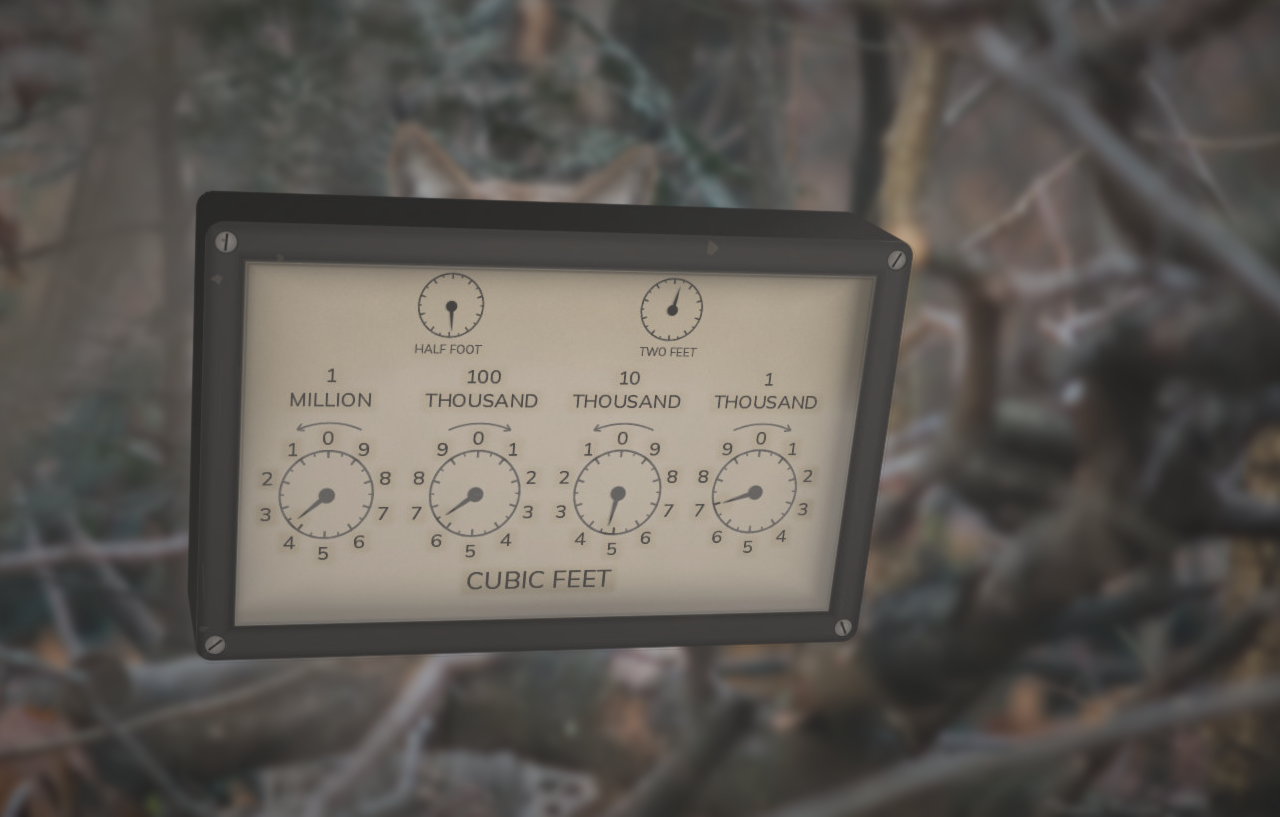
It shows ft³ 364700
